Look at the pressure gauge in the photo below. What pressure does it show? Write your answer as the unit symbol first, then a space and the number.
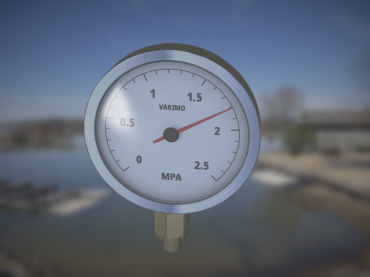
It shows MPa 1.8
